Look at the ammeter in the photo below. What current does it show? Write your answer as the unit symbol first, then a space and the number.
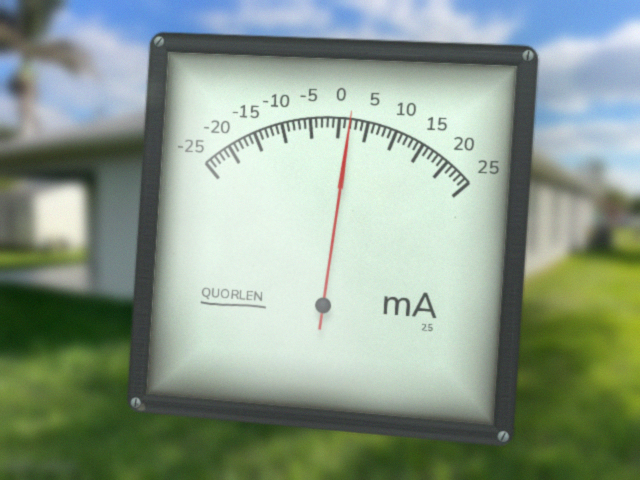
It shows mA 2
